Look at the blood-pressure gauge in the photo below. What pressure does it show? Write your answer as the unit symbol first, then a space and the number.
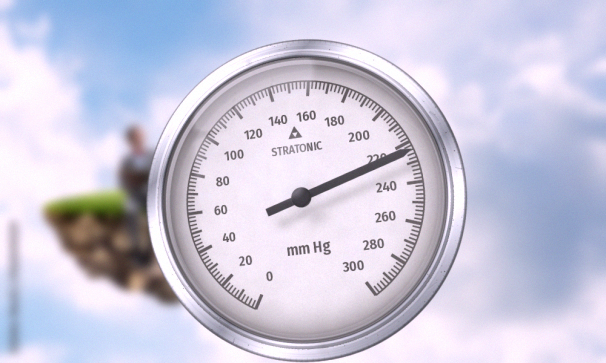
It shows mmHg 224
